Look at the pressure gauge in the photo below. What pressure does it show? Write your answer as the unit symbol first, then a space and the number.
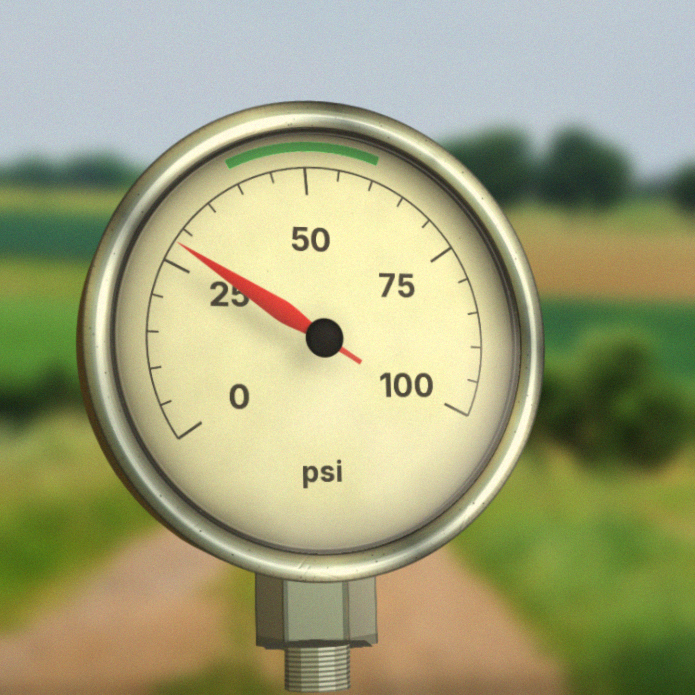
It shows psi 27.5
